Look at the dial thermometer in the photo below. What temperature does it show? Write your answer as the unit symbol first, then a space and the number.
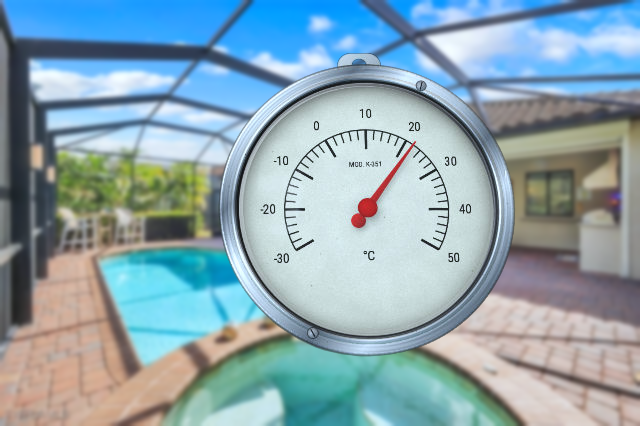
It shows °C 22
